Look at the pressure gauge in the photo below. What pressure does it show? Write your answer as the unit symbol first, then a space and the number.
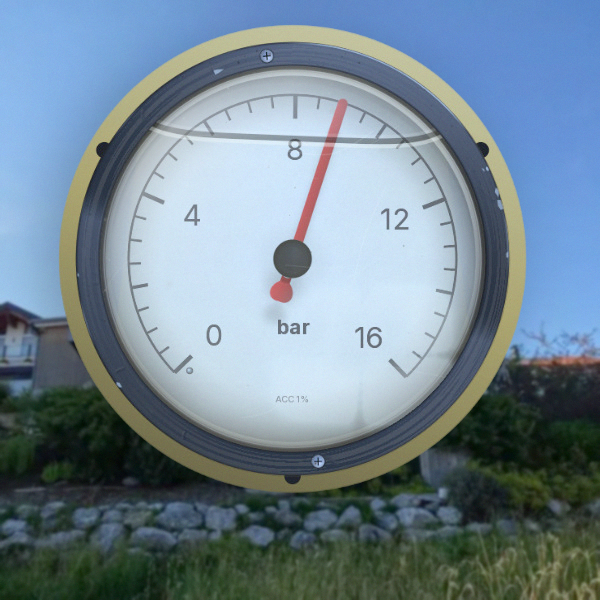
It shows bar 9
